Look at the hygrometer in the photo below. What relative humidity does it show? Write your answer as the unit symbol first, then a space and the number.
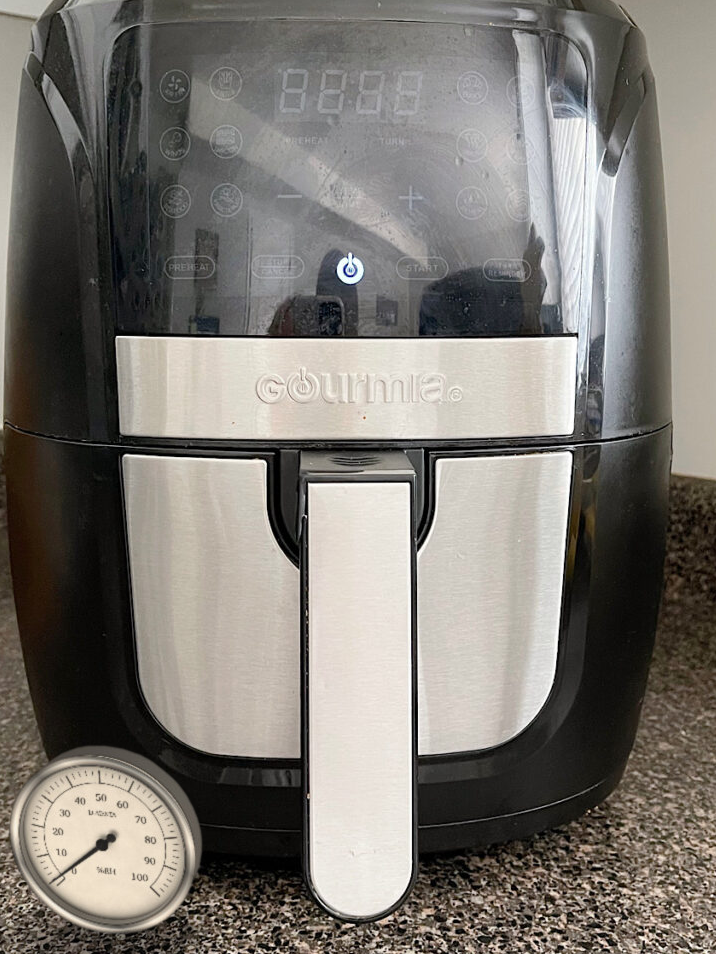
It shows % 2
